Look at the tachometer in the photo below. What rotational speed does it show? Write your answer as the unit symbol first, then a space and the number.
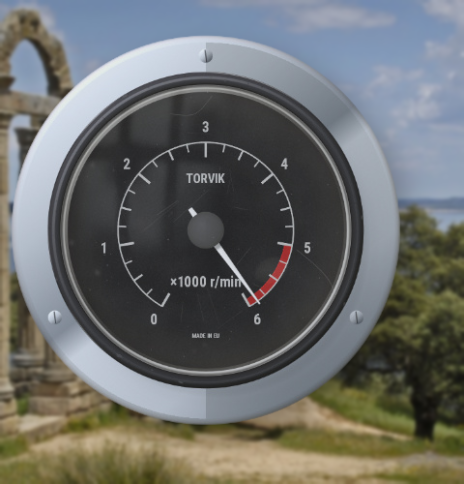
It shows rpm 5875
